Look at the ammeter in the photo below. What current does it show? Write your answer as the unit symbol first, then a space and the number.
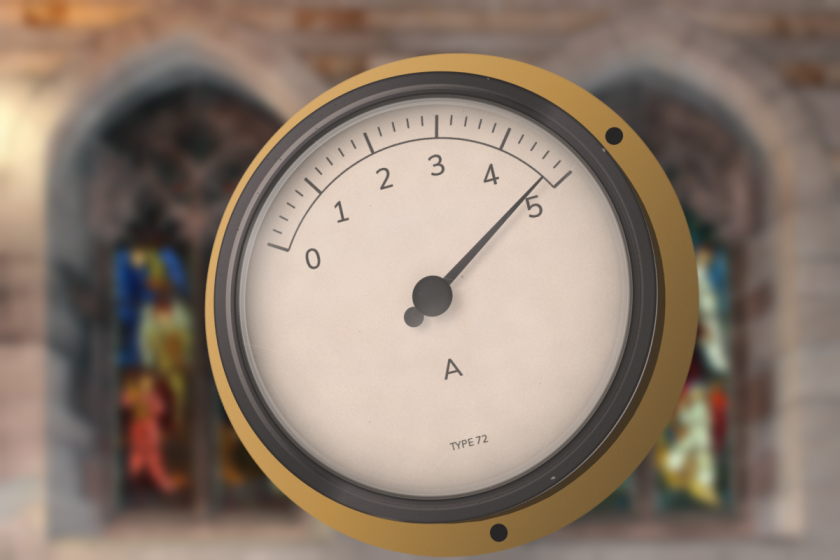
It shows A 4.8
